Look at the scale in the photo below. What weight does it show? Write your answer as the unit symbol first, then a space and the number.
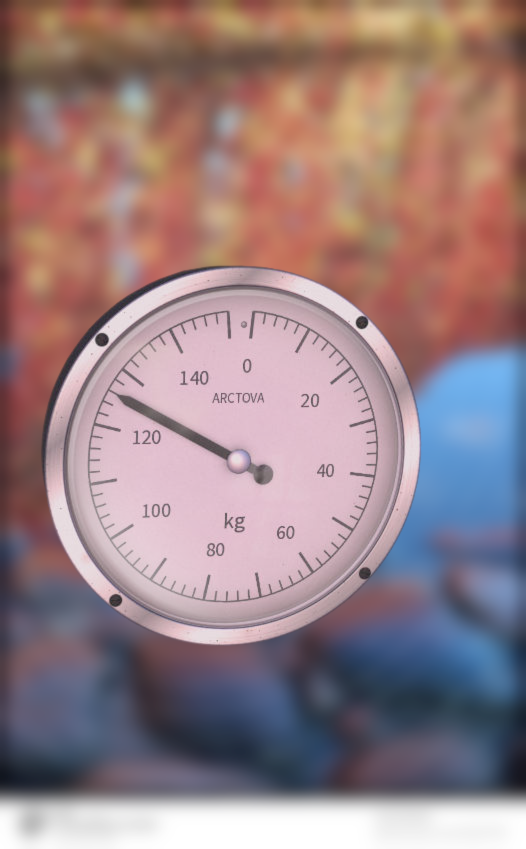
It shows kg 126
